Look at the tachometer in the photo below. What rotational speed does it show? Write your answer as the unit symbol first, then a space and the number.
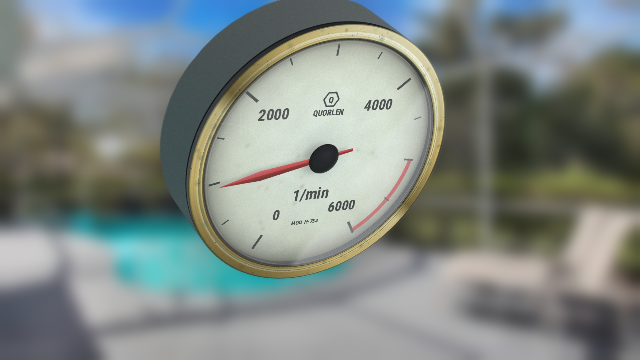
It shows rpm 1000
